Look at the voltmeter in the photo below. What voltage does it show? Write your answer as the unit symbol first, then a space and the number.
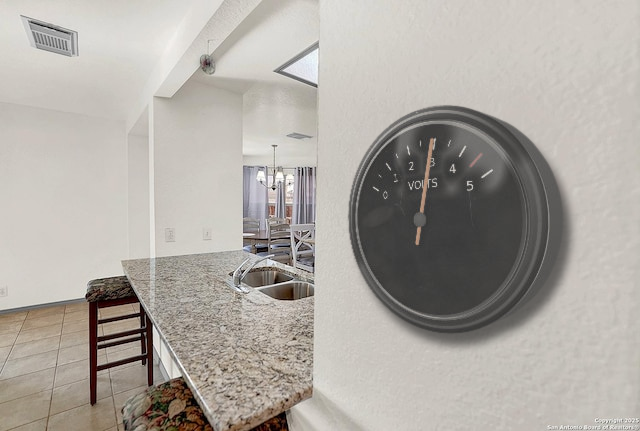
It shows V 3
